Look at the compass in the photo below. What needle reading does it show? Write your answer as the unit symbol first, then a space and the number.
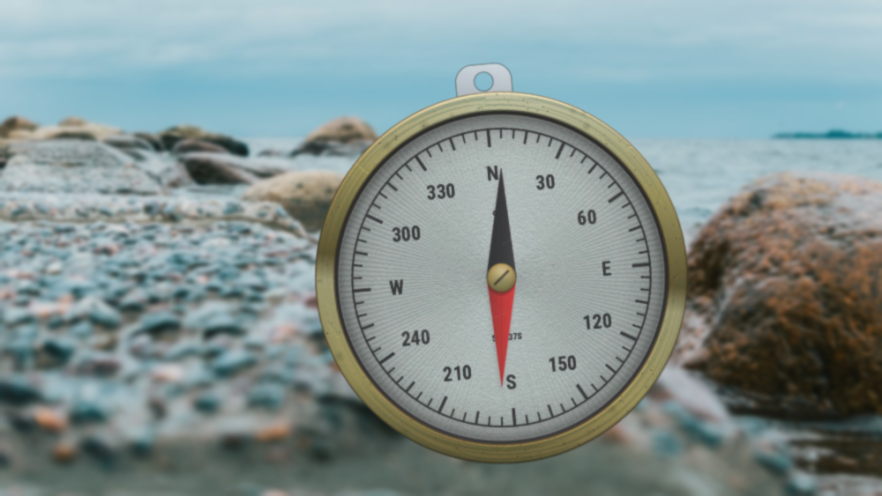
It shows ° 185
